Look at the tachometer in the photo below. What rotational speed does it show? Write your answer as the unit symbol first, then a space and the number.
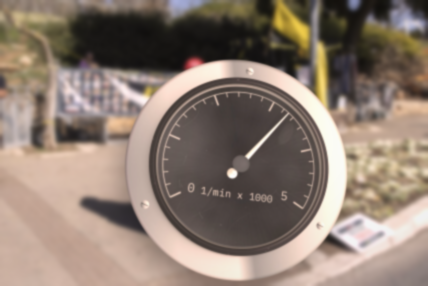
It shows rpm 3300
